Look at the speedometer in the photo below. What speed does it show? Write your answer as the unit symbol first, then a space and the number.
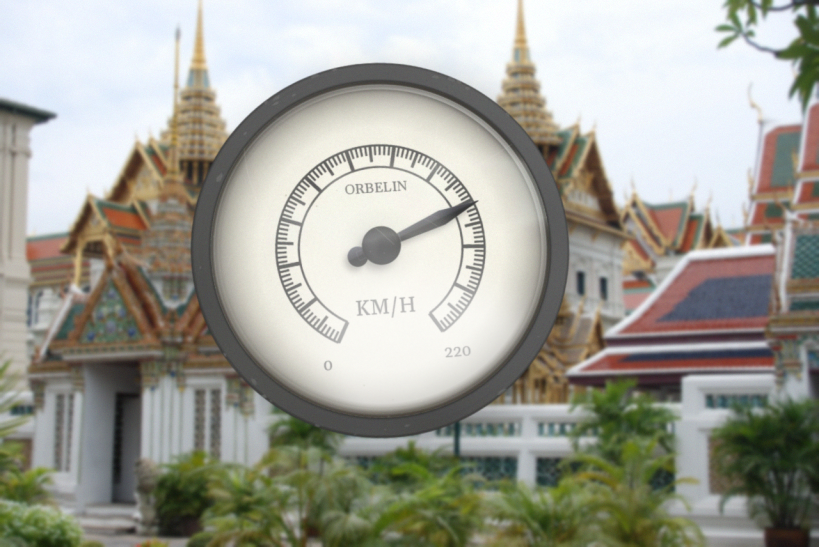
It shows km/h 162
